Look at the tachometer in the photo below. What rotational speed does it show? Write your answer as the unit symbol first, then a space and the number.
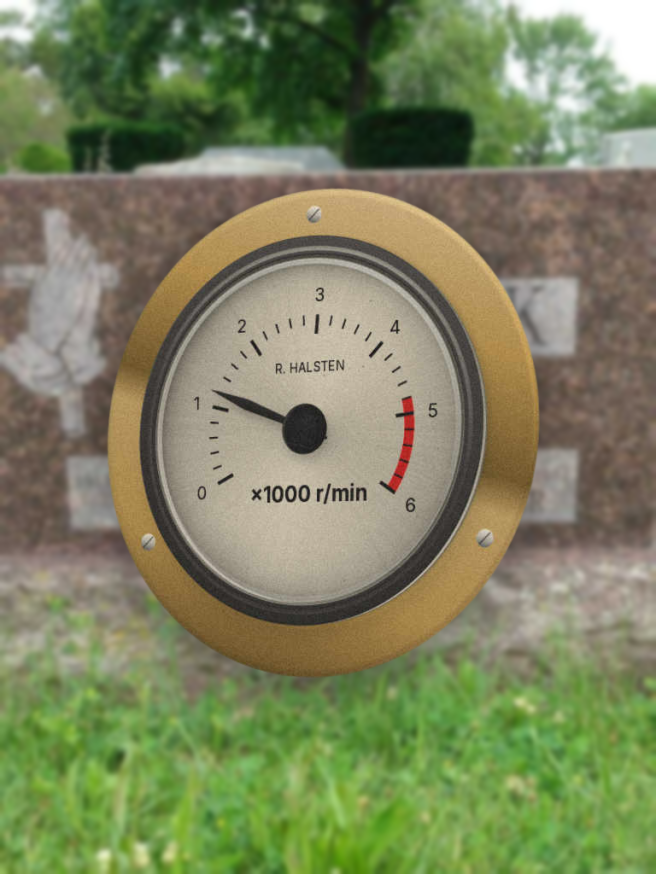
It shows rpm 1200
